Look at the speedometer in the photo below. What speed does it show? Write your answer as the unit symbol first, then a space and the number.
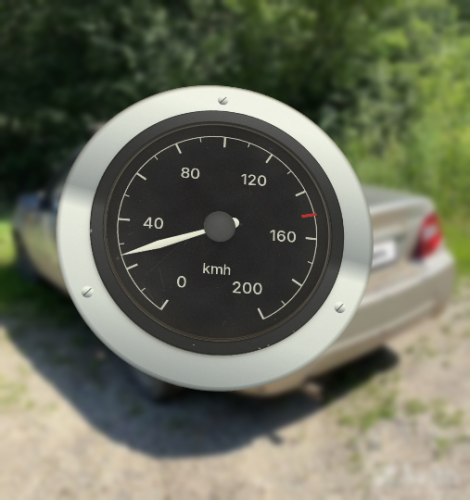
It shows km/h 25
